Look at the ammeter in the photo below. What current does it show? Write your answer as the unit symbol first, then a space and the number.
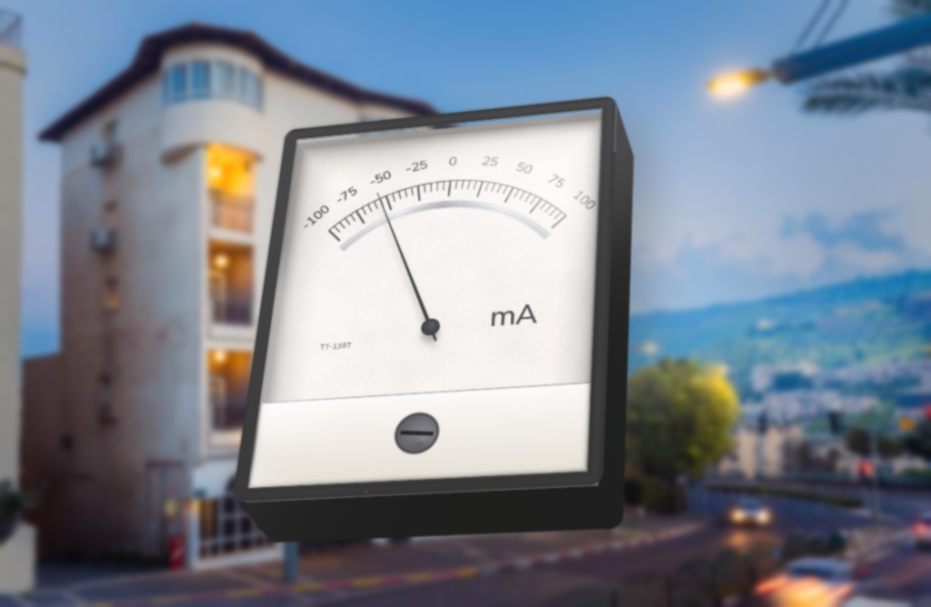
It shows mA -55
